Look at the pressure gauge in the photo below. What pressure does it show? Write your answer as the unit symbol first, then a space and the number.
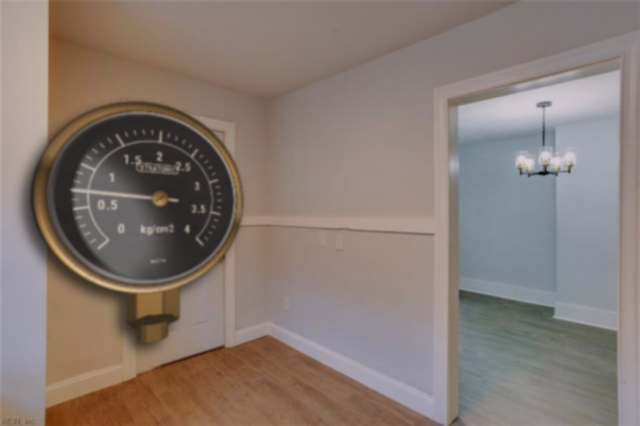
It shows kg/cm² 0.7
